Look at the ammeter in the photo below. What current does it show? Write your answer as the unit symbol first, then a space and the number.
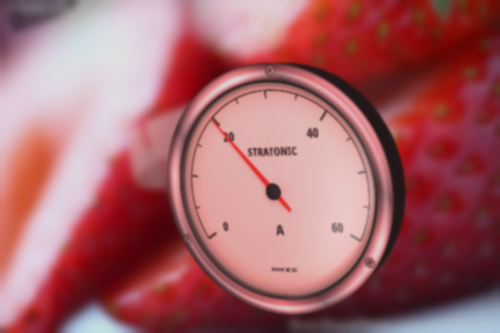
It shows A 20
